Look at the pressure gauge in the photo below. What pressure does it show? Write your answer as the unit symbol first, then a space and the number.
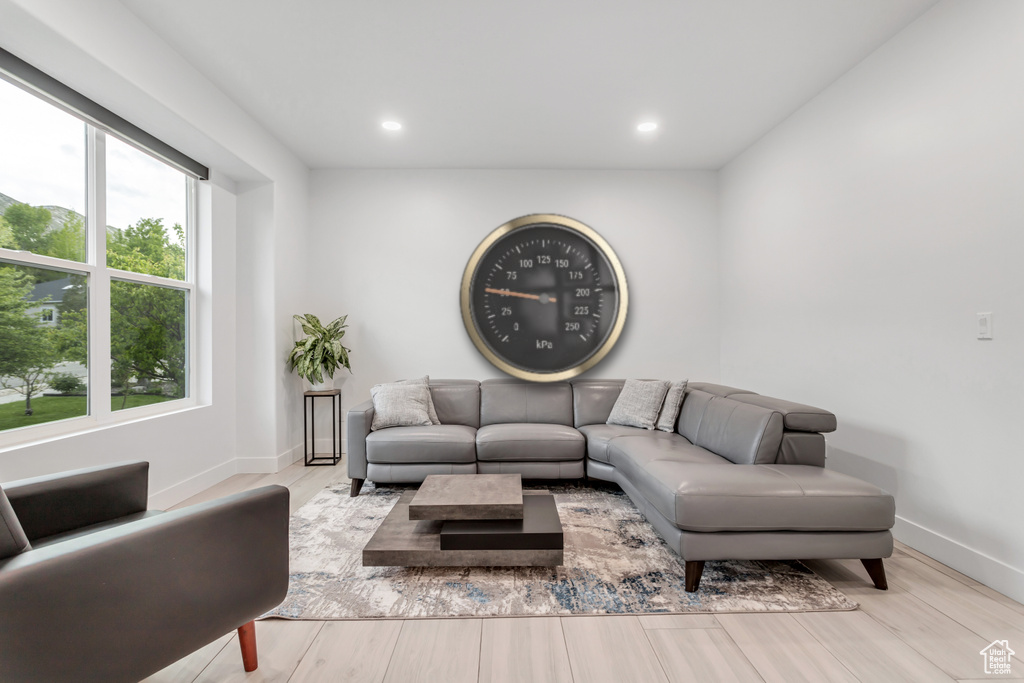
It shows kPa 50
